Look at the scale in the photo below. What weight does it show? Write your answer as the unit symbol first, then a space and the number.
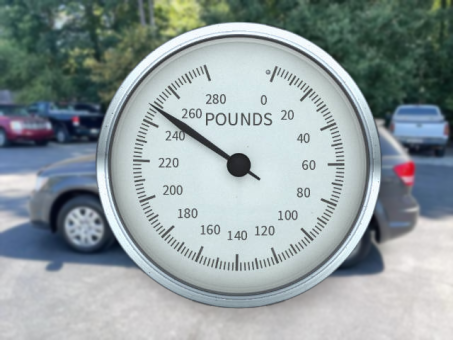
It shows lb 248
